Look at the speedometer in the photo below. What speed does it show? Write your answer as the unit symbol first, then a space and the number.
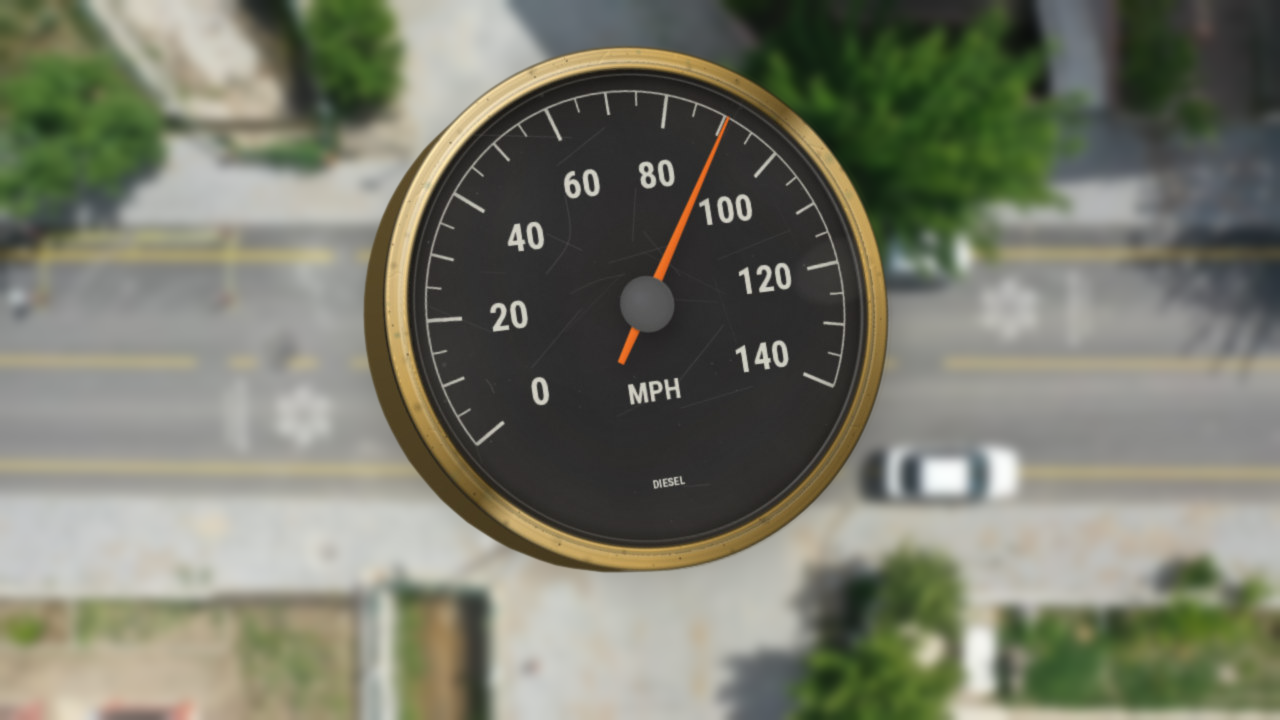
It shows mph 90
